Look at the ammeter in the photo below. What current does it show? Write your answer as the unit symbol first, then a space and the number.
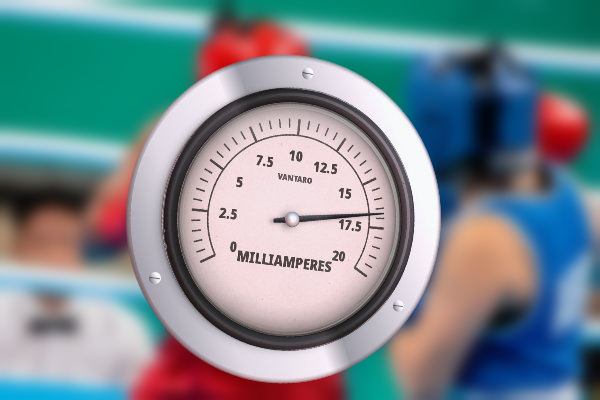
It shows mA 16.75
